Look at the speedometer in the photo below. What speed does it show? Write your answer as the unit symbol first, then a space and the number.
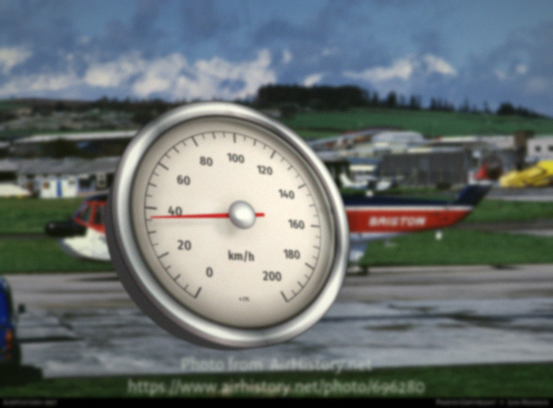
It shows km/h 35
